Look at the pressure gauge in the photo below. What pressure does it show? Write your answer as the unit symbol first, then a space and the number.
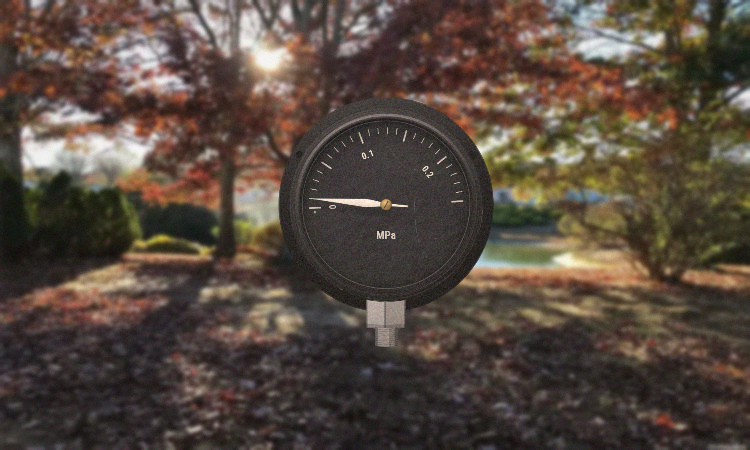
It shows MPa 0.01
